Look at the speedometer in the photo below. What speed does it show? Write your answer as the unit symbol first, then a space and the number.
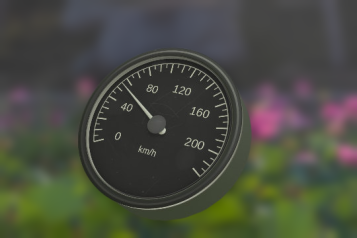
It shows km/h 55
